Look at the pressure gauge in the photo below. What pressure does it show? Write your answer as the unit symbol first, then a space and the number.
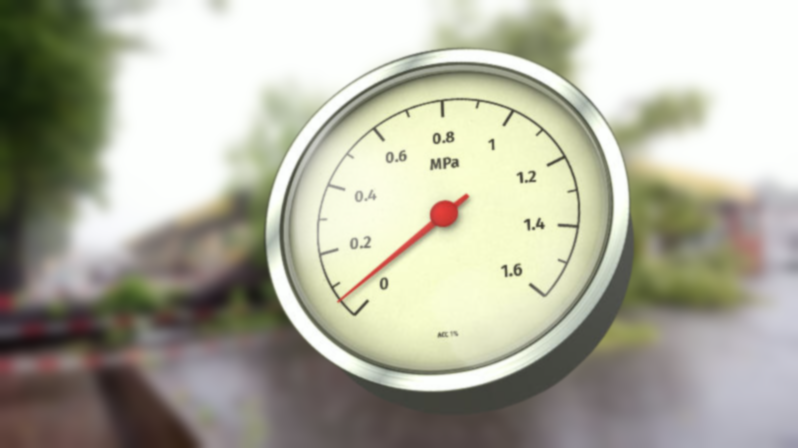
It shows MPa 0.05
